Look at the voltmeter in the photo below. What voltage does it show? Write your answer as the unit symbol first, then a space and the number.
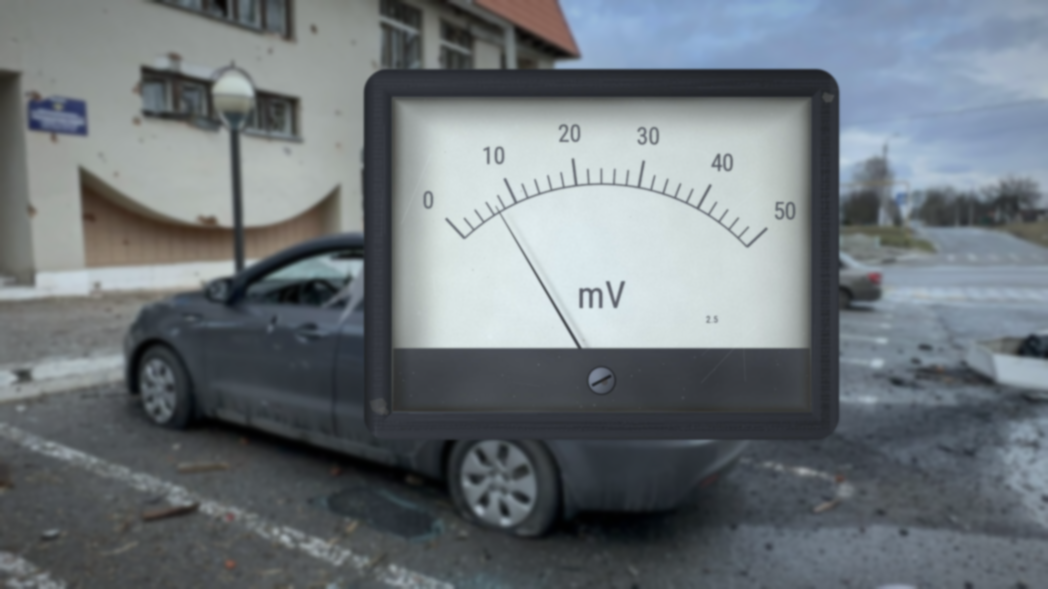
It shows mV 7
